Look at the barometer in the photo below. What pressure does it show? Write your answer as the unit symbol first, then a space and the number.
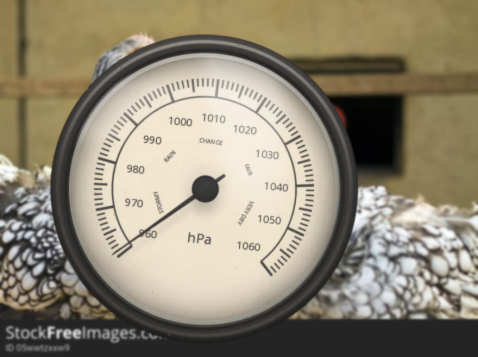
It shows hPa 961
